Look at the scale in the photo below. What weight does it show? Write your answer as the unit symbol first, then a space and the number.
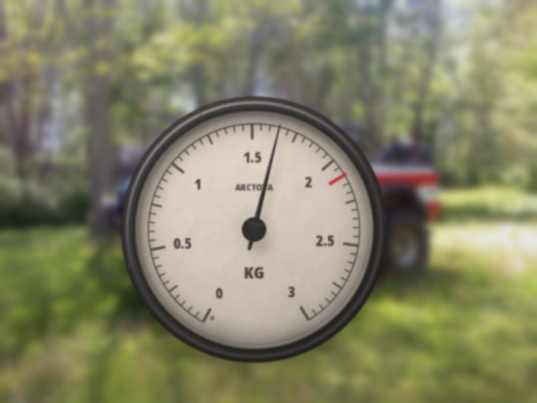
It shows kg 1.65
